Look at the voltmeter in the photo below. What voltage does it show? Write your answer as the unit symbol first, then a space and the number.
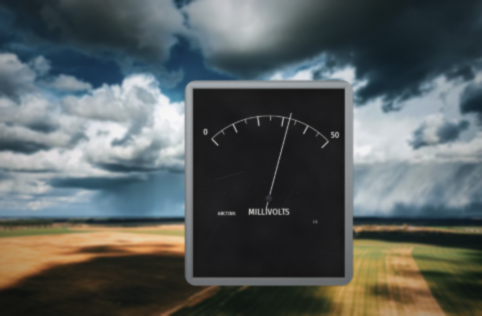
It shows mV 32.5
